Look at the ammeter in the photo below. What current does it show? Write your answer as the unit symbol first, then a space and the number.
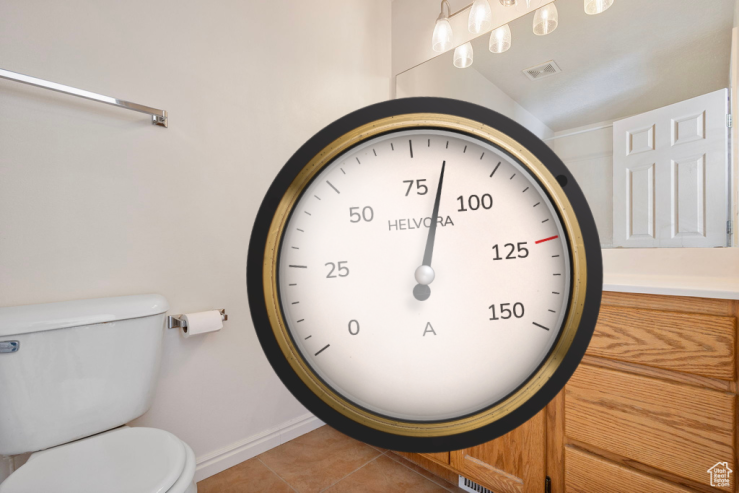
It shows A 85
